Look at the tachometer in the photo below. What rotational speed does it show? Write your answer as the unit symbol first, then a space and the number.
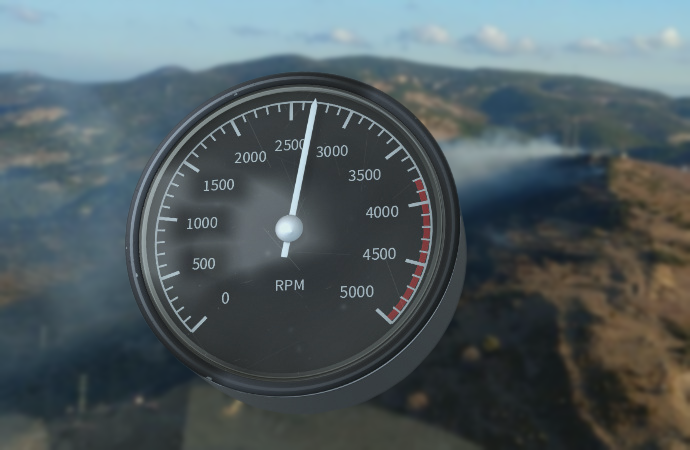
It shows rpm 2700
